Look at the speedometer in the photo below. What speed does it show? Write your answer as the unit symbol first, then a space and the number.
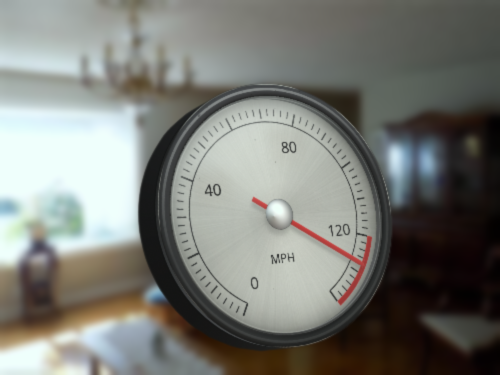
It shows mph 128
